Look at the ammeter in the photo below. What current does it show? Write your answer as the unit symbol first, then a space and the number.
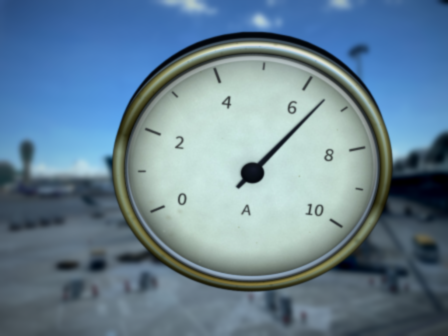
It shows A 6.5
